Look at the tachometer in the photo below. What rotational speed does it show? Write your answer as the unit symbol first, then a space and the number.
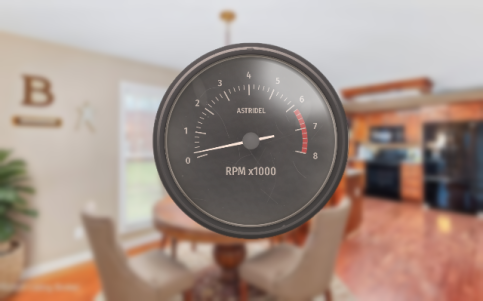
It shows rpm 200
